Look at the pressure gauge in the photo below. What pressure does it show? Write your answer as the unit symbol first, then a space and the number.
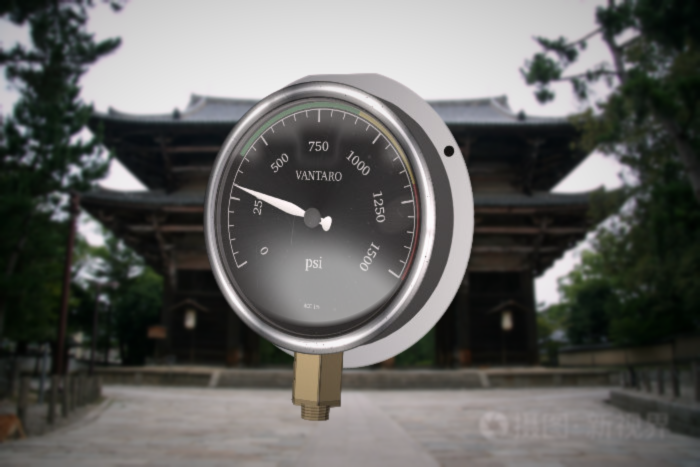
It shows psi 300
